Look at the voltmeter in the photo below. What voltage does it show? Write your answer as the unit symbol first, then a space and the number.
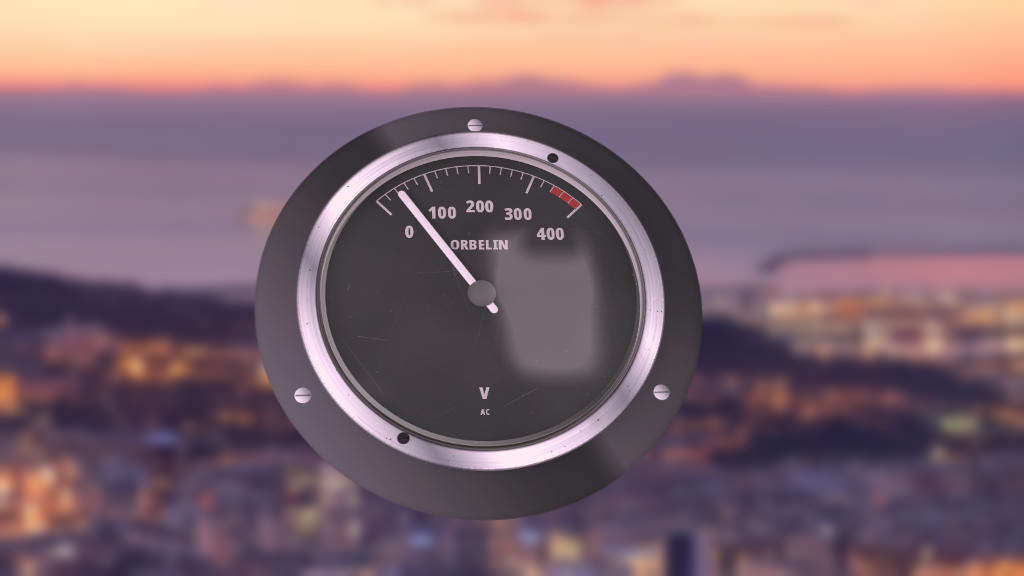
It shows V 40
